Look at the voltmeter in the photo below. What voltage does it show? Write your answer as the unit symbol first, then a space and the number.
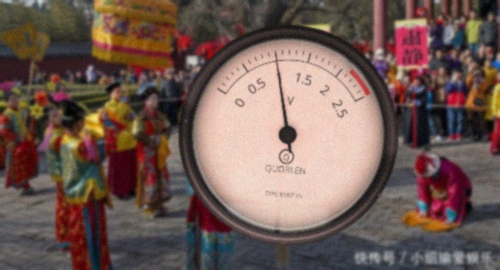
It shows V 1
